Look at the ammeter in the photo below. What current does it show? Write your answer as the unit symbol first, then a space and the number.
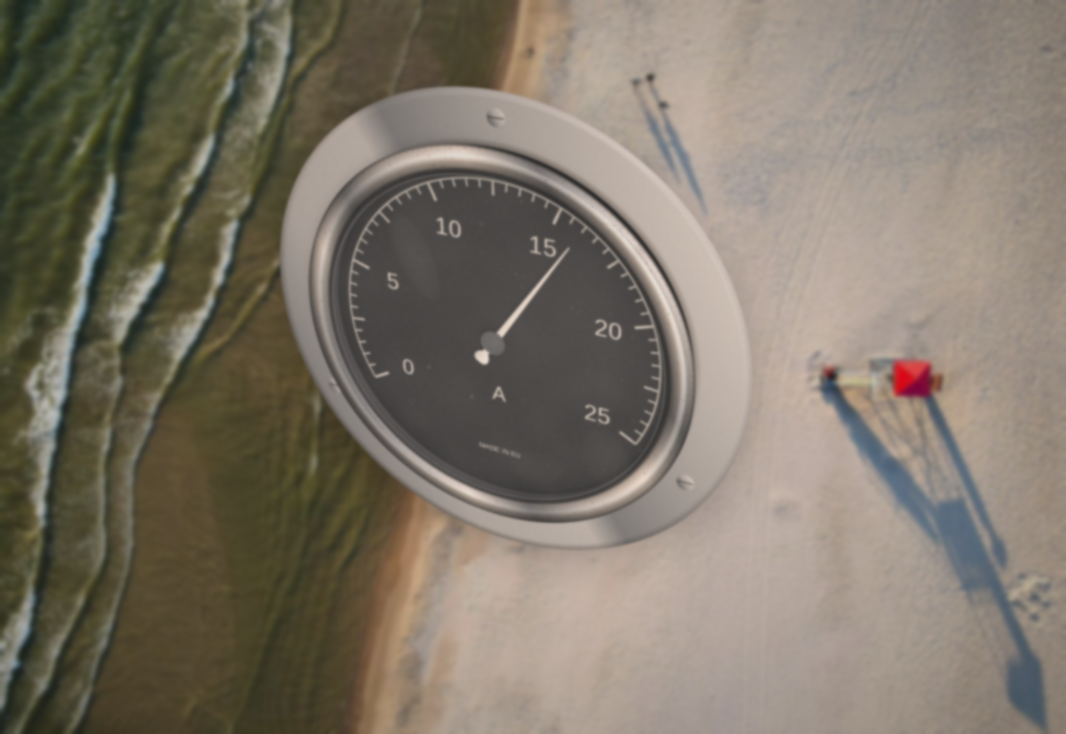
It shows A 16
